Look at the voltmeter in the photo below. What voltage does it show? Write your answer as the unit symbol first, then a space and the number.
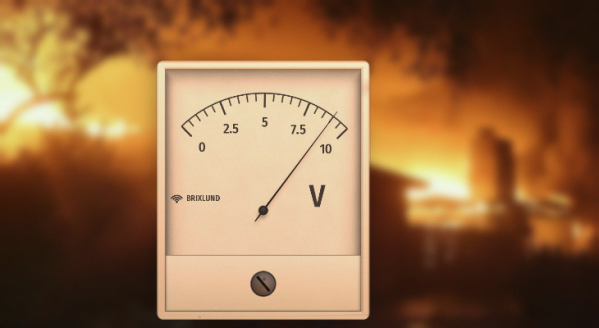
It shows V 9
